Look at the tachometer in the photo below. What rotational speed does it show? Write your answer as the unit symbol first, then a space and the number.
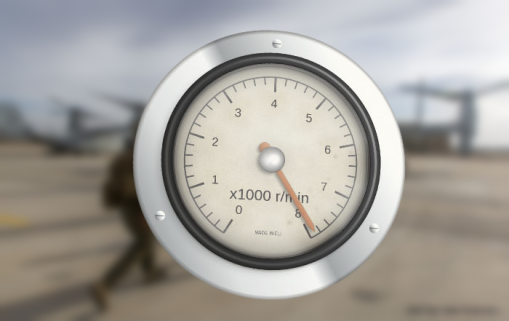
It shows rpm 7900
